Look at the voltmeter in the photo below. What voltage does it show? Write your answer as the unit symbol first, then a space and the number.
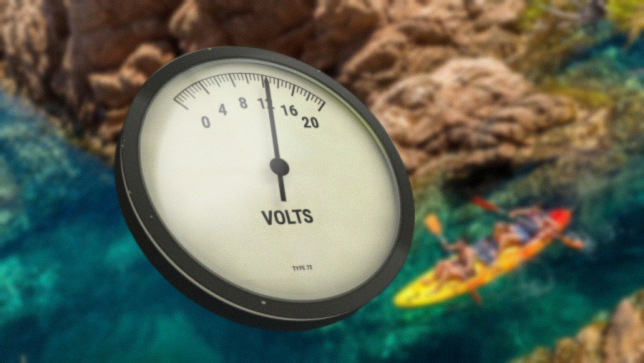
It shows V 12
